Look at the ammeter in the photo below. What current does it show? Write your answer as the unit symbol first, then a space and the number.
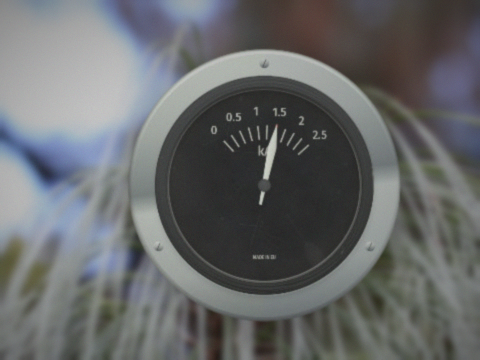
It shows kA 1.5
